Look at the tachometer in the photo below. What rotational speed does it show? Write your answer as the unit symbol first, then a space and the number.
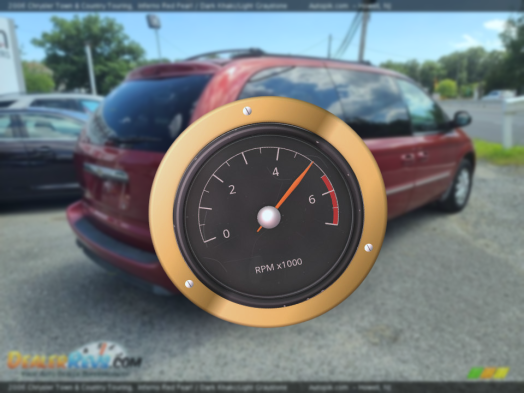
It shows rpm 5000
